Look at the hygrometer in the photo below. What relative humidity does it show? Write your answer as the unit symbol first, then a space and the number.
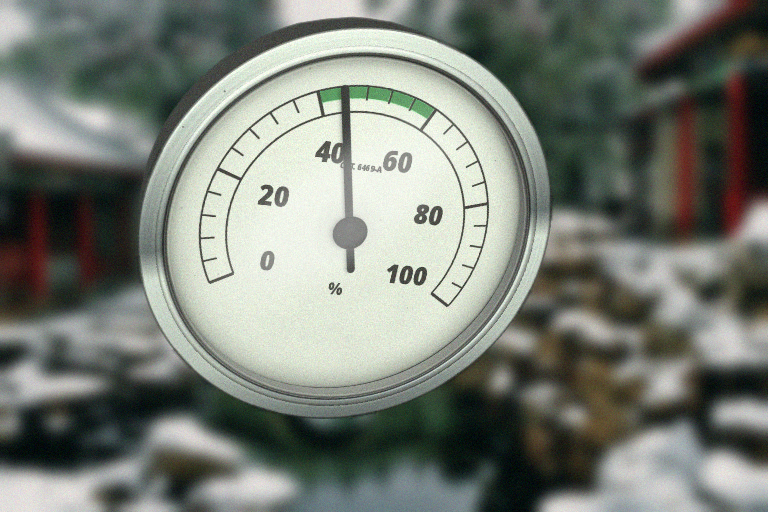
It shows % 44
